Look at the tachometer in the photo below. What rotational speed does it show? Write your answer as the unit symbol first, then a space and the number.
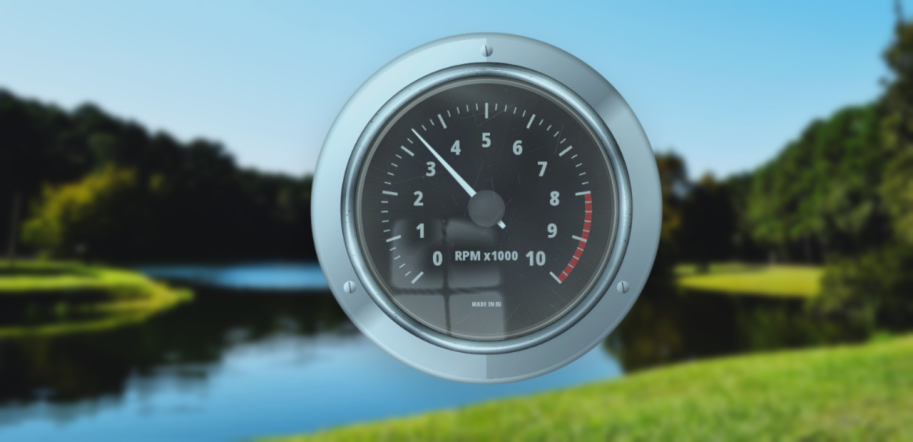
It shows rpm 3400
